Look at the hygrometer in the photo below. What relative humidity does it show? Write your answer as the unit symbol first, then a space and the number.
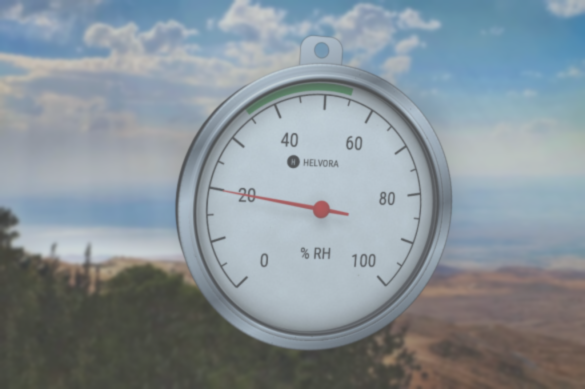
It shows % 20
